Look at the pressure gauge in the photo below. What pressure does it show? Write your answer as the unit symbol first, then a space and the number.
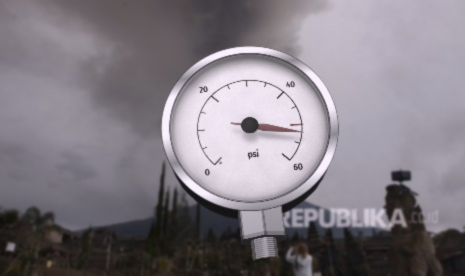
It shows psi 52.5
